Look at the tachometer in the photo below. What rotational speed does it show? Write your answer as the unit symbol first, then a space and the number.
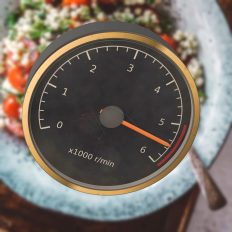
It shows rpm 5500
